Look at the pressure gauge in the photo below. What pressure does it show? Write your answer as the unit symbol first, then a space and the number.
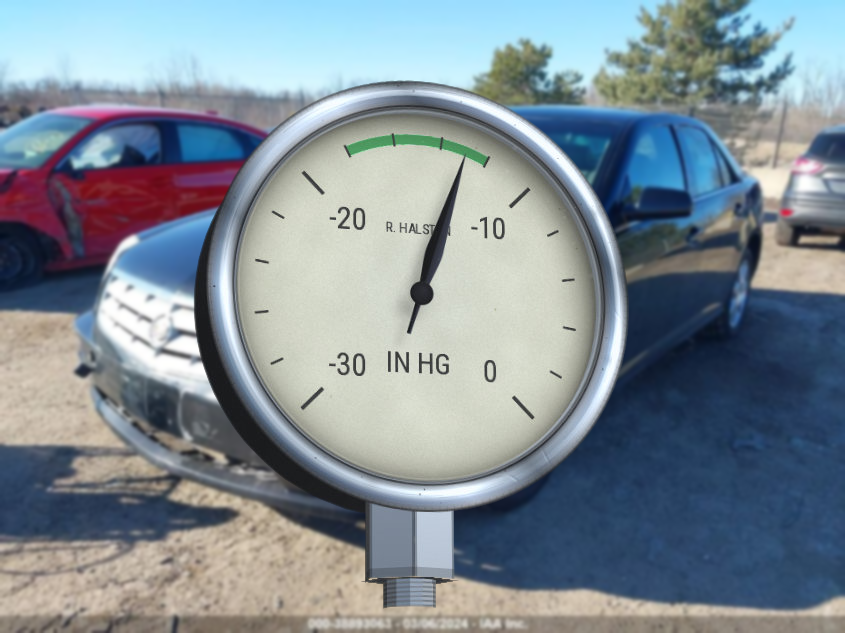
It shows inHg -13
